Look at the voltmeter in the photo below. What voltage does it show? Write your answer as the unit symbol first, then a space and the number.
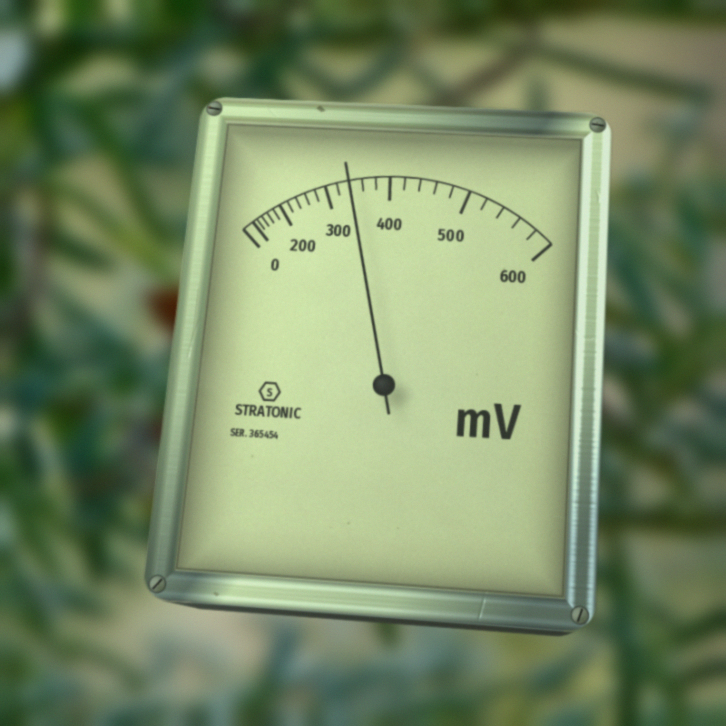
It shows mV 340
